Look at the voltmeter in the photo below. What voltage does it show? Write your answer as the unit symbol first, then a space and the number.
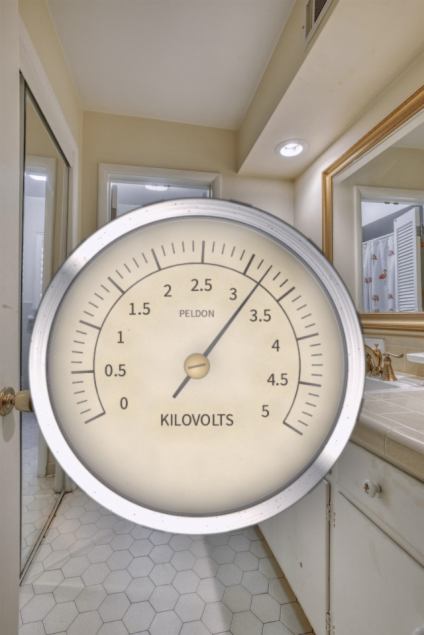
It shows kV 3.2
